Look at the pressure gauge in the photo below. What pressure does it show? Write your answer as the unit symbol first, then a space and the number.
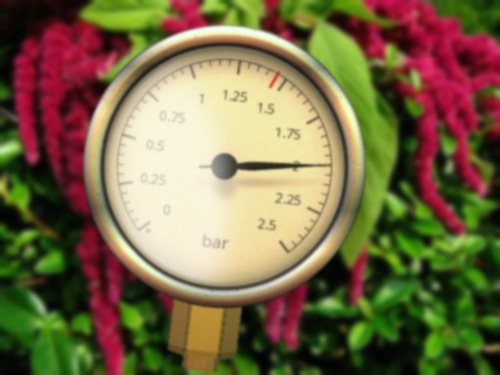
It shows bar 2
